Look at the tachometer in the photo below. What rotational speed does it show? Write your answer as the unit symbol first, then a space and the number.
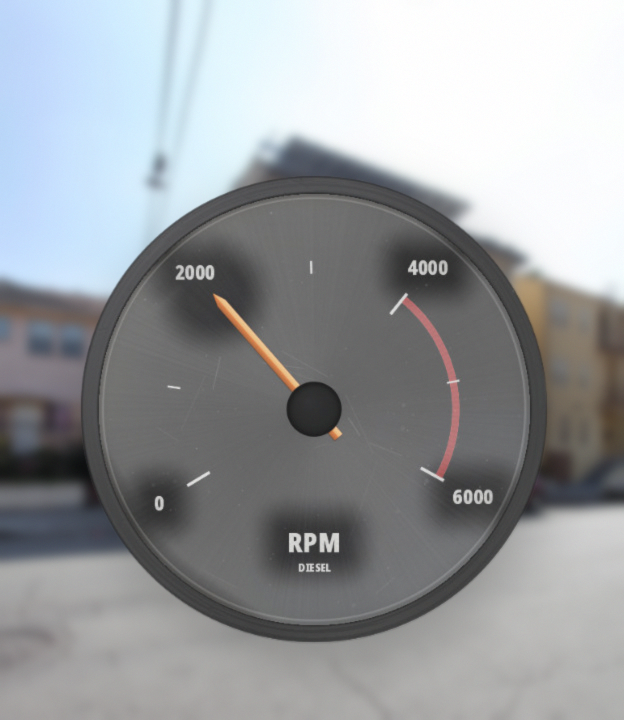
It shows rpm 2000
